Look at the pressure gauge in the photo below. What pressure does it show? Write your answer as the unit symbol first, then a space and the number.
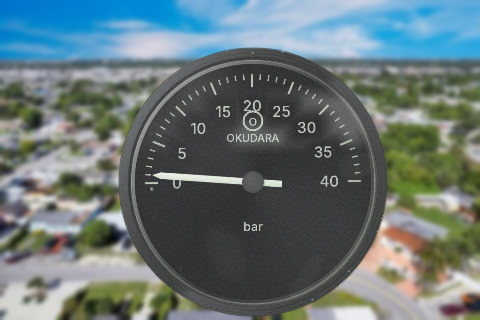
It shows bar 1
